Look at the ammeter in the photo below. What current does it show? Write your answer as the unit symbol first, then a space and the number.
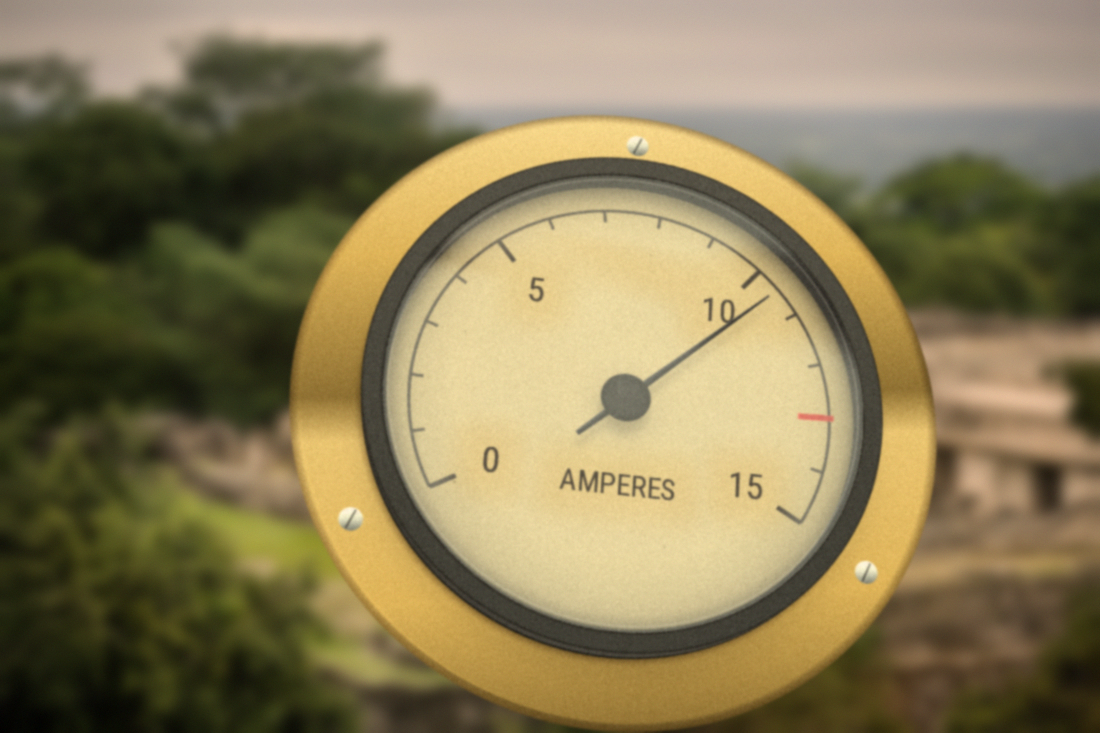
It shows A 10.5
